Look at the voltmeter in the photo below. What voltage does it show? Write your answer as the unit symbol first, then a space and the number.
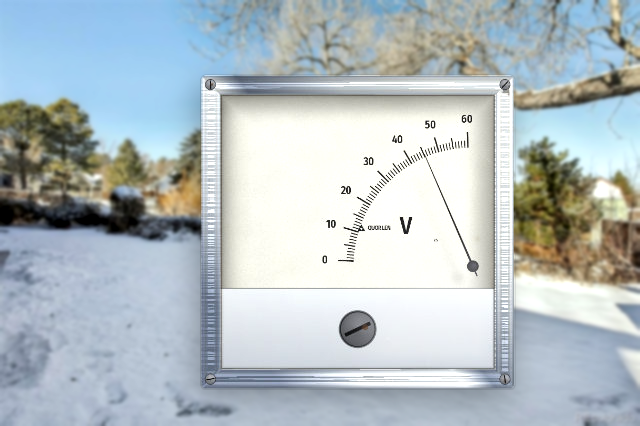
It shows V 45
